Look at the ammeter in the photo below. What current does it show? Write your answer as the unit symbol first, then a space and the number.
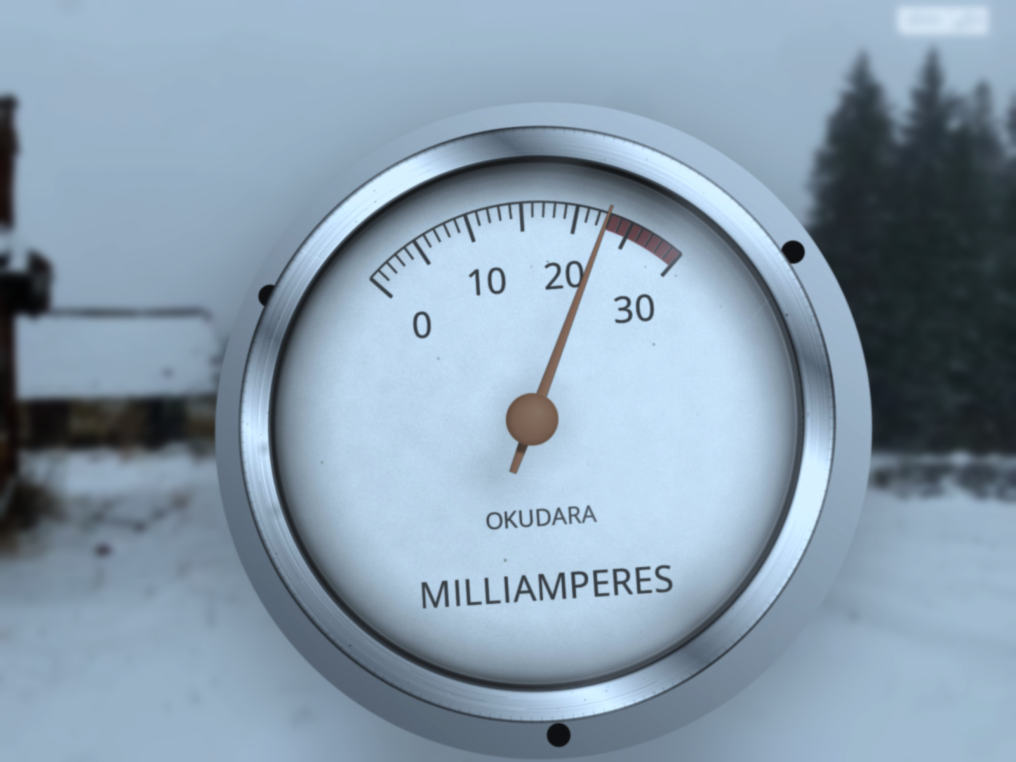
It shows mA 23
